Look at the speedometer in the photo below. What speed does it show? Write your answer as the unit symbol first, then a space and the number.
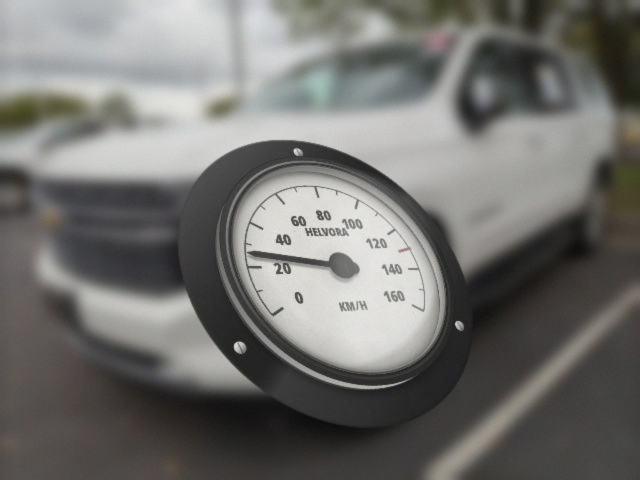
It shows km/h 25
